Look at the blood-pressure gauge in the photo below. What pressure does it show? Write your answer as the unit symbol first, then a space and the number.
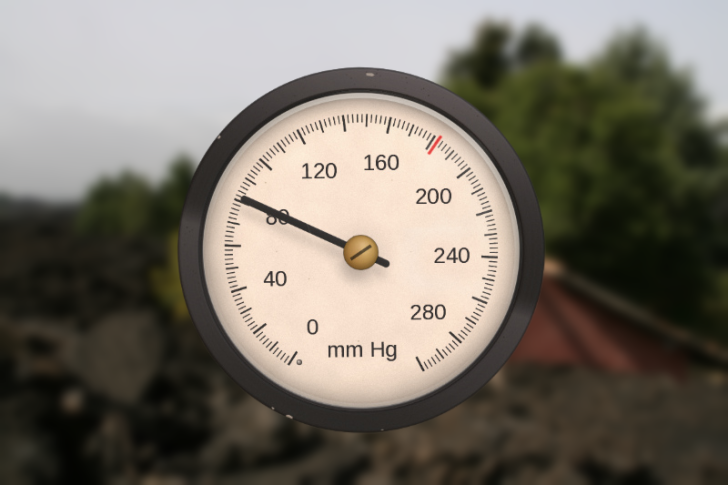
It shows mmHg 82
